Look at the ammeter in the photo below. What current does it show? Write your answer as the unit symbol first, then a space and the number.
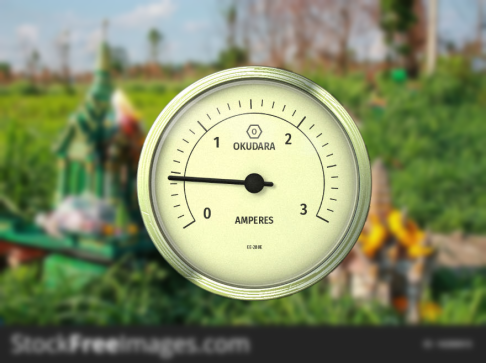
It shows A 0.45
